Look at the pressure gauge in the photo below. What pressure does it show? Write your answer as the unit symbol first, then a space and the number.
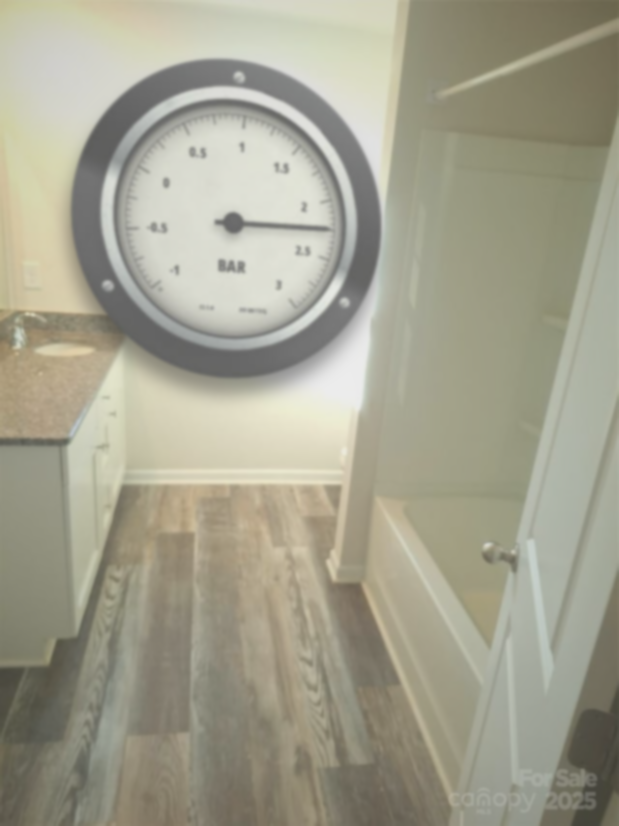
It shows bar 2.25
